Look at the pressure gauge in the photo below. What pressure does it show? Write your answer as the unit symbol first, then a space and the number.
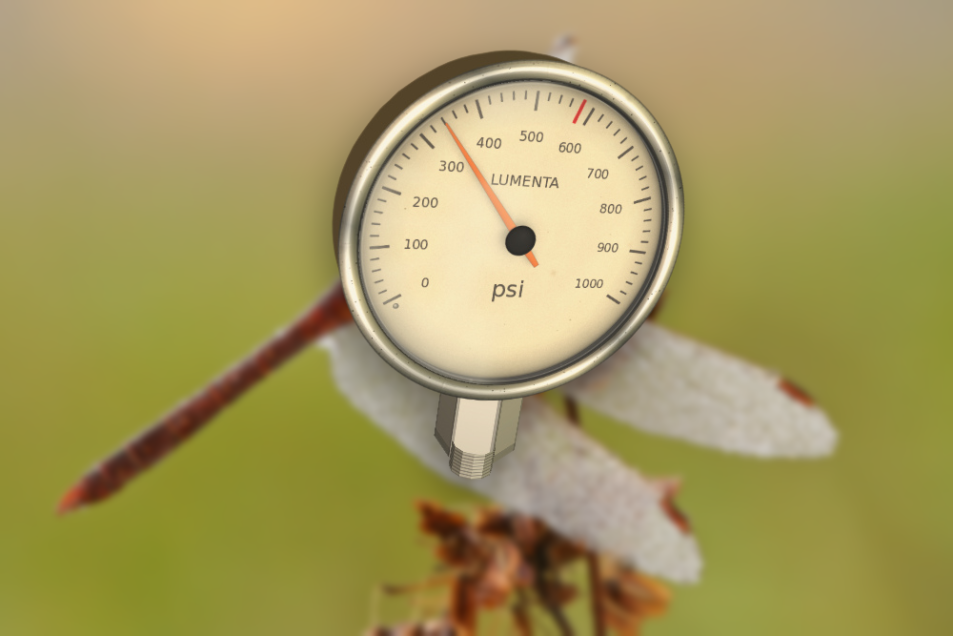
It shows psi 340
